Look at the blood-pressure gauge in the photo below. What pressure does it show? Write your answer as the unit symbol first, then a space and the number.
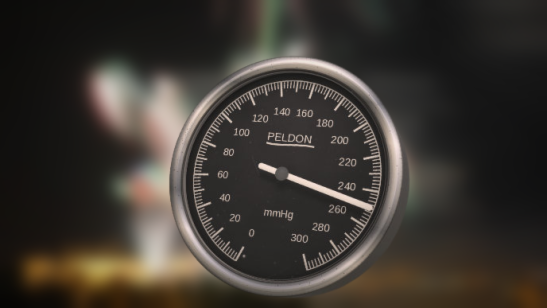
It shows mmHg 250
